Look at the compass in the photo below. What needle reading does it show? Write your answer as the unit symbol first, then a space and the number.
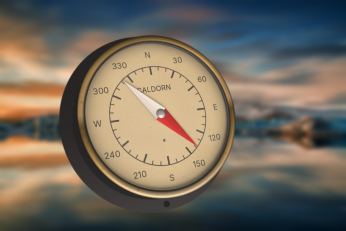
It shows ° 140
